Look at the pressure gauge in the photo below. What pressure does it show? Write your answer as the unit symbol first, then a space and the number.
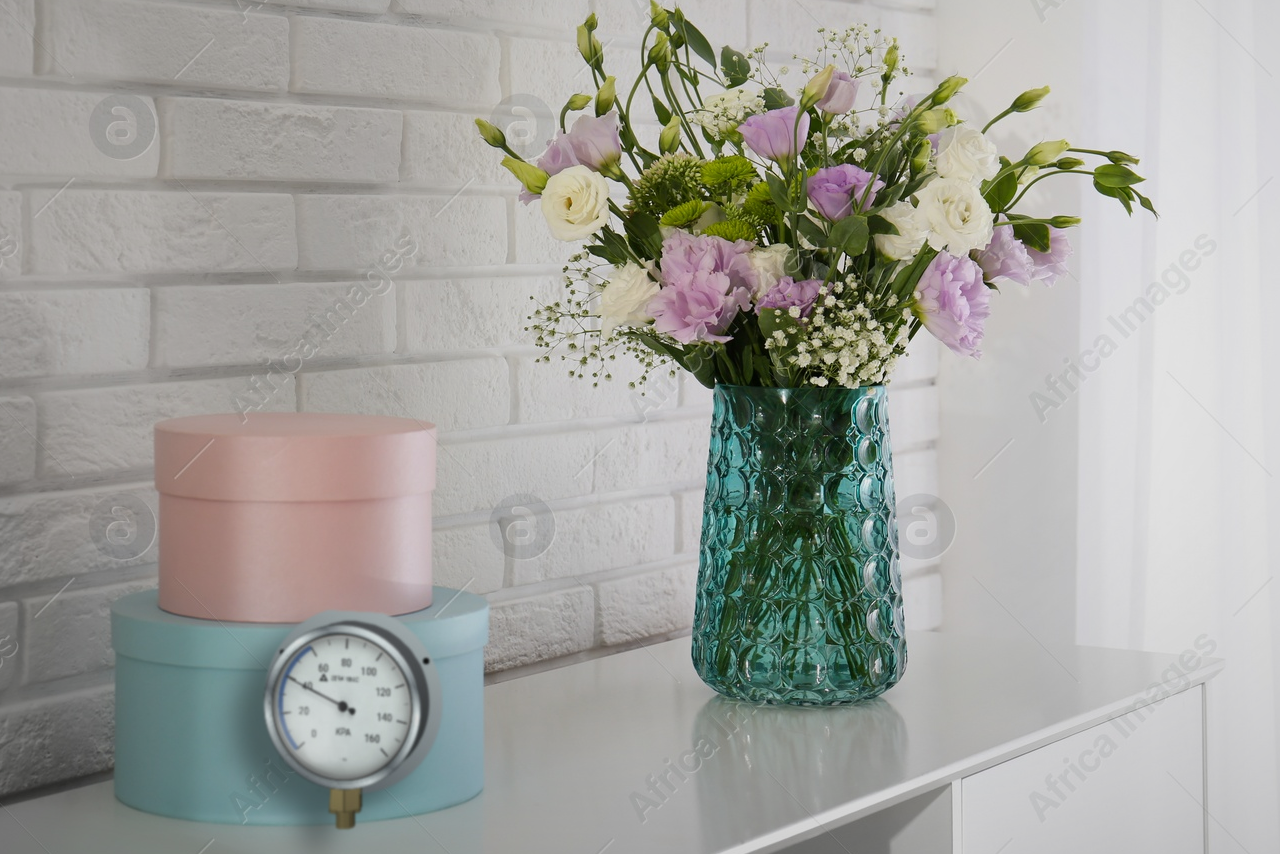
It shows kPa 40
